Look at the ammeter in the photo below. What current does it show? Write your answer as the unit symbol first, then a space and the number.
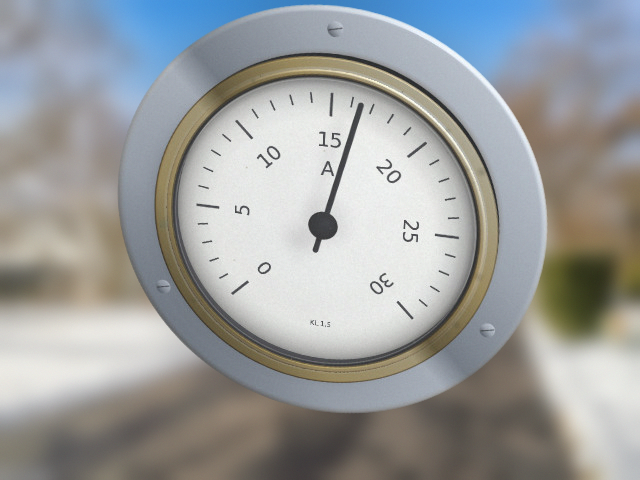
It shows A 16.5
